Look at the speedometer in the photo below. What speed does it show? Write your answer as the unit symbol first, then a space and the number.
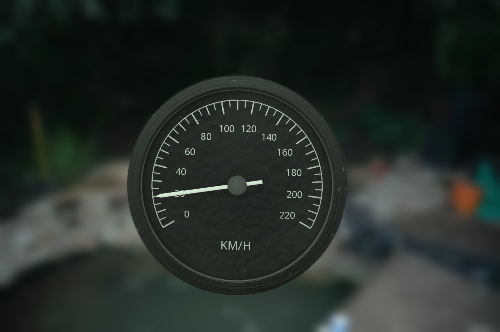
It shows km/h 20
